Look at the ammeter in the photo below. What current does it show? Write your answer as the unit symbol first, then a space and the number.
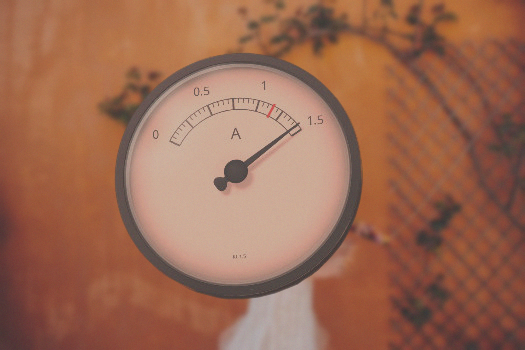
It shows A 1.45
